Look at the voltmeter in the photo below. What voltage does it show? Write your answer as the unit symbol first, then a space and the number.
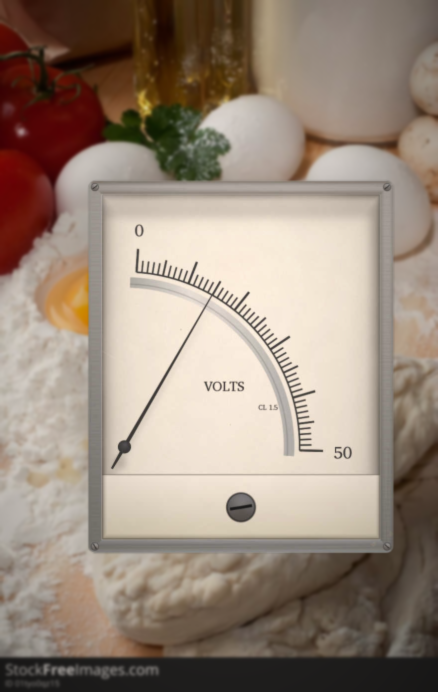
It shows V 15
